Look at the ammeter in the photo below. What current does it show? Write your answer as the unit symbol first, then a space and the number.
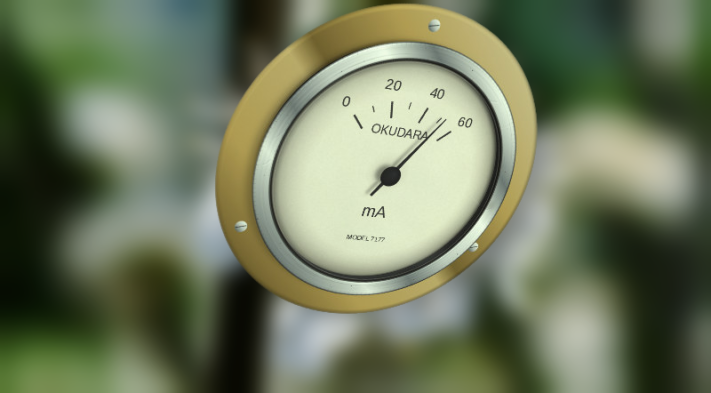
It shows mA 50
